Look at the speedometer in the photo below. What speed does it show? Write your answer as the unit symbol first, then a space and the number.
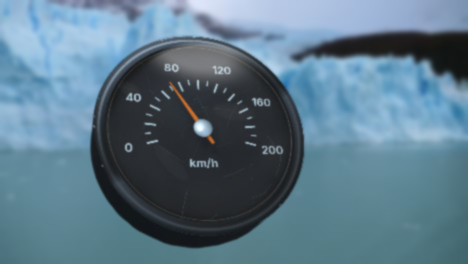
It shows km/h 70
